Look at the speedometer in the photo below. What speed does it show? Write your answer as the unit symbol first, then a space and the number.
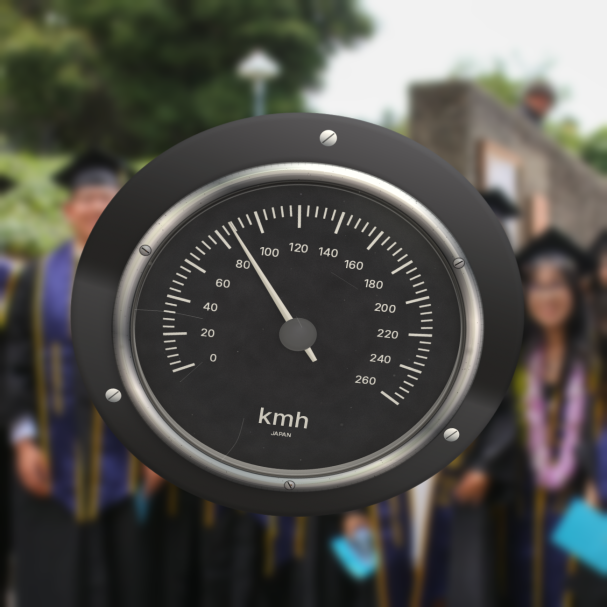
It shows km/h 88
